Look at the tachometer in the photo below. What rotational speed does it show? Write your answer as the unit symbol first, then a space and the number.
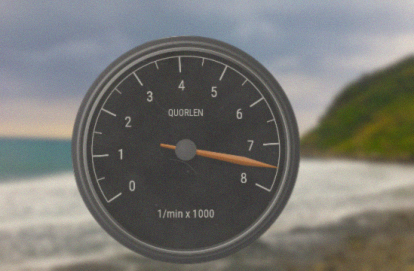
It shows rpm 7500
